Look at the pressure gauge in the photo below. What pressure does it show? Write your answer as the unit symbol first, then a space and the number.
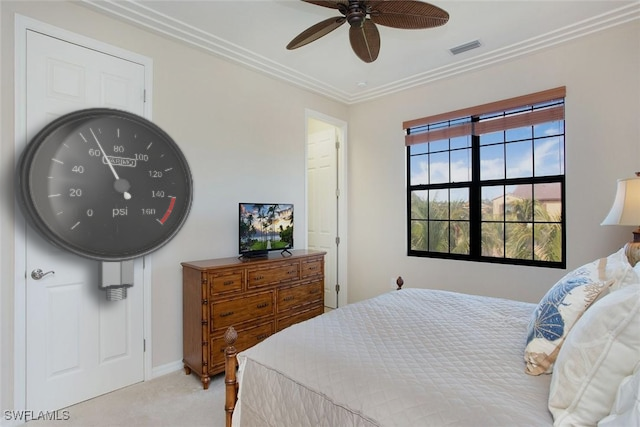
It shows psi 65
